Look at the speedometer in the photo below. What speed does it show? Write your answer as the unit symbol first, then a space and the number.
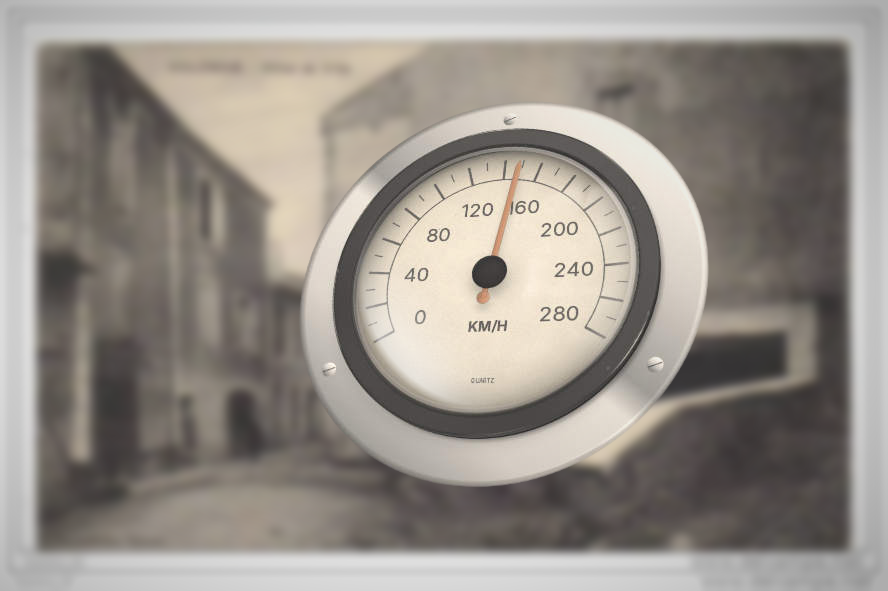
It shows km/h 150
